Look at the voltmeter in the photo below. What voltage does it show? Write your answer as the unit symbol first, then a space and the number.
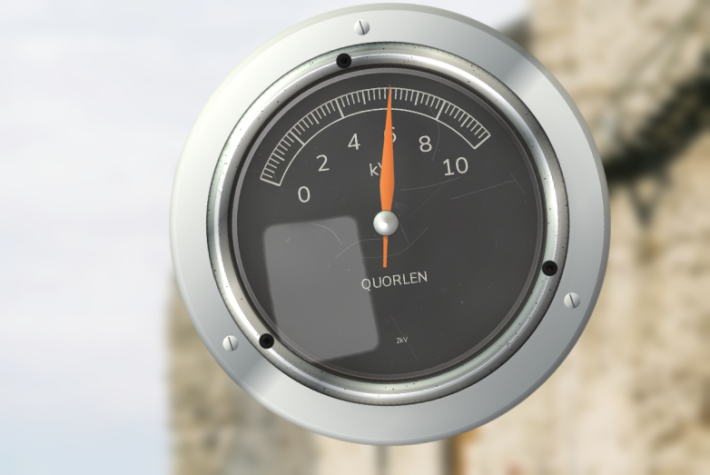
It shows kV 6
